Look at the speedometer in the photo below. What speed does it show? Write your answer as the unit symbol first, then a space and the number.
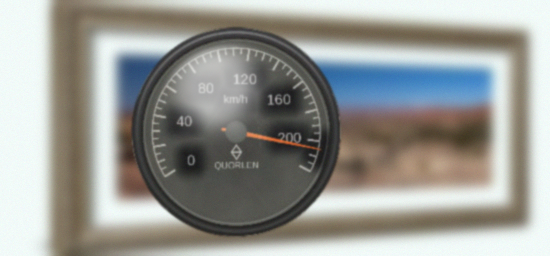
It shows km/h 205
